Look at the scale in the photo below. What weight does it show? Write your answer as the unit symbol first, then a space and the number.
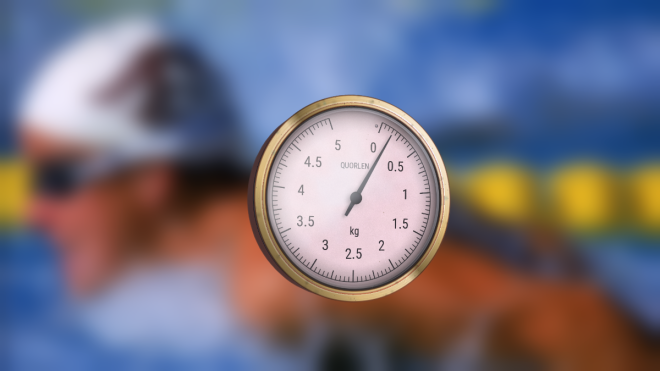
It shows kg 0.15
